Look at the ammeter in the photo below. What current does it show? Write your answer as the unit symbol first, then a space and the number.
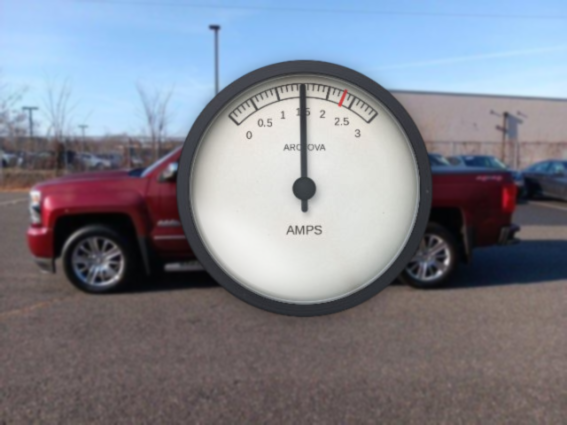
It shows A 1.5
